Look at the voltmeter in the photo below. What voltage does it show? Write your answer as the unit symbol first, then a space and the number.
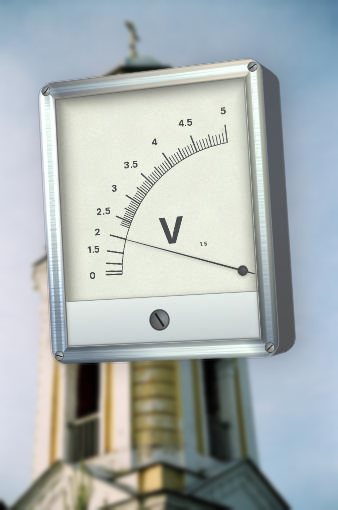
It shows V 2
